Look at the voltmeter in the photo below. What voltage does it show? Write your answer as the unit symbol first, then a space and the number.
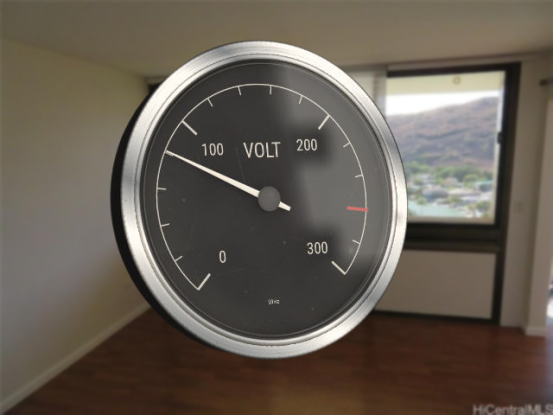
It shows V 80
